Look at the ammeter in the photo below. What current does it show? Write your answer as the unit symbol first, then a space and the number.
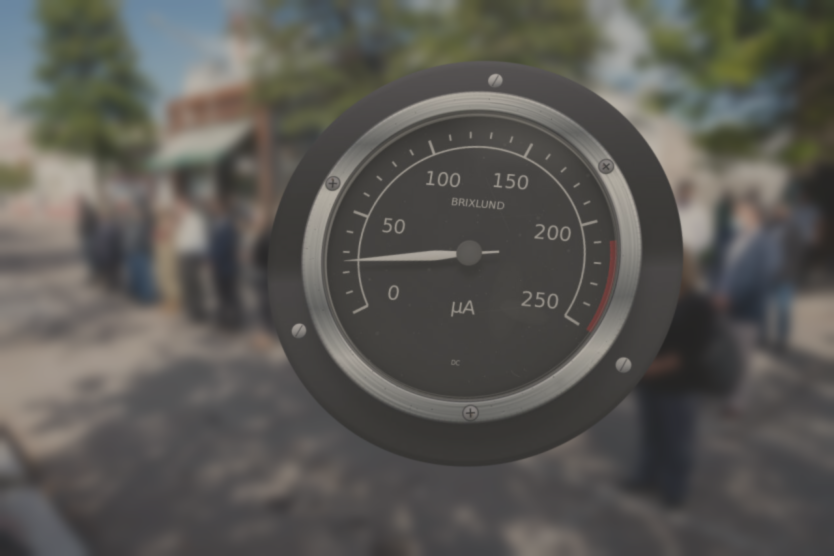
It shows µA 25
